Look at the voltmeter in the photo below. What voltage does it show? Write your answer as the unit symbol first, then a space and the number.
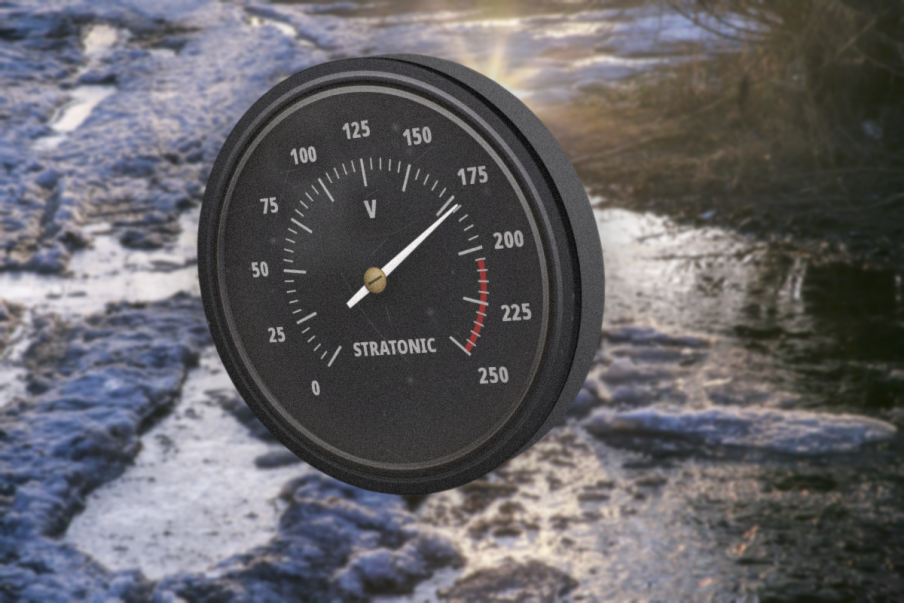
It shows V 180
